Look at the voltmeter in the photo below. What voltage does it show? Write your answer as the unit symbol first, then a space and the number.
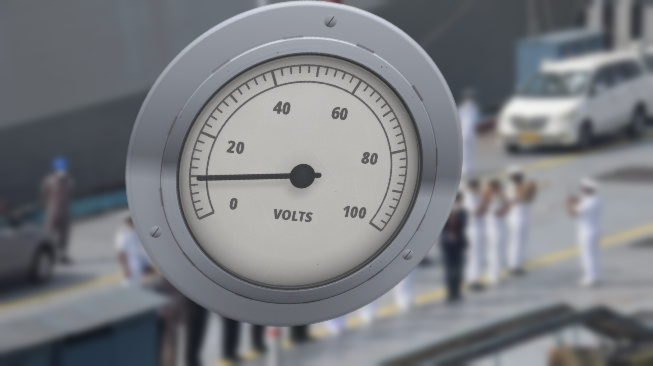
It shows V 10
